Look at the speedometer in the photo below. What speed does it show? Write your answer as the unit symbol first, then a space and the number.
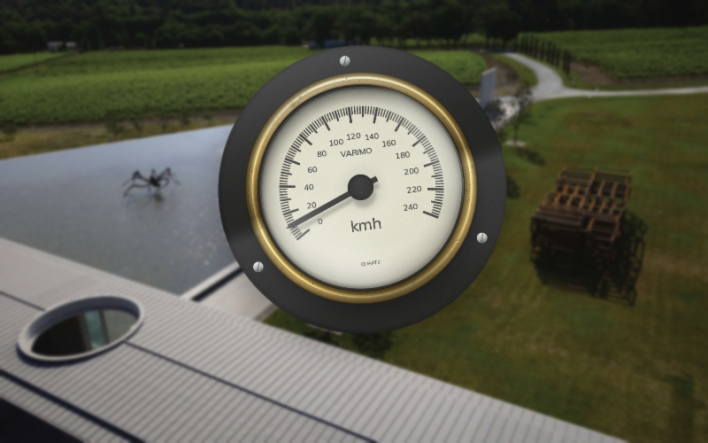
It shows km/h 10
